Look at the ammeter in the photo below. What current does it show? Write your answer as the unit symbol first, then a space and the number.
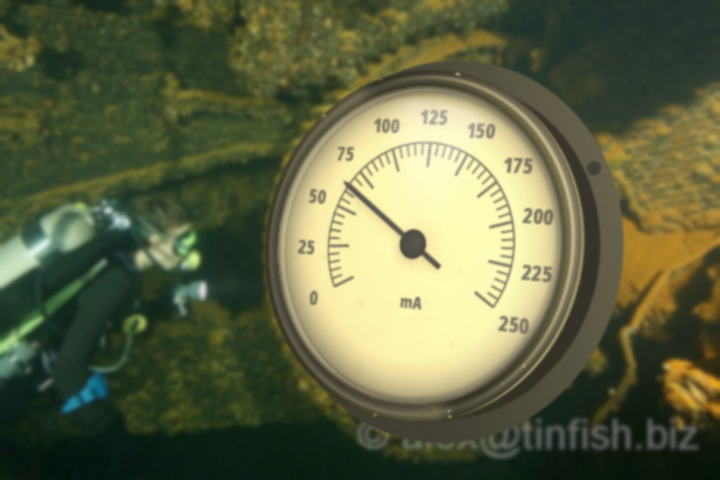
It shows mA 65
